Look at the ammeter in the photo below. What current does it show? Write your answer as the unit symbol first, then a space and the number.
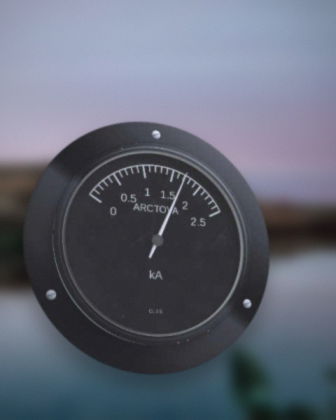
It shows kA 1.7
